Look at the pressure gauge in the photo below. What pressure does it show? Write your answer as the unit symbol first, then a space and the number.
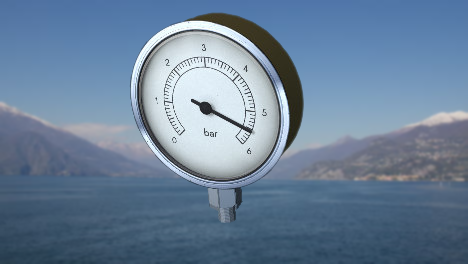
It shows bar 5.5
